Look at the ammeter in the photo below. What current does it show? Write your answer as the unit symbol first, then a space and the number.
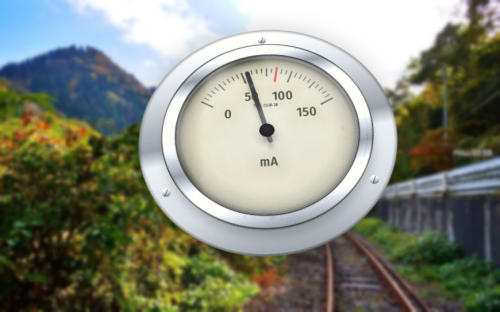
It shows mA 55
